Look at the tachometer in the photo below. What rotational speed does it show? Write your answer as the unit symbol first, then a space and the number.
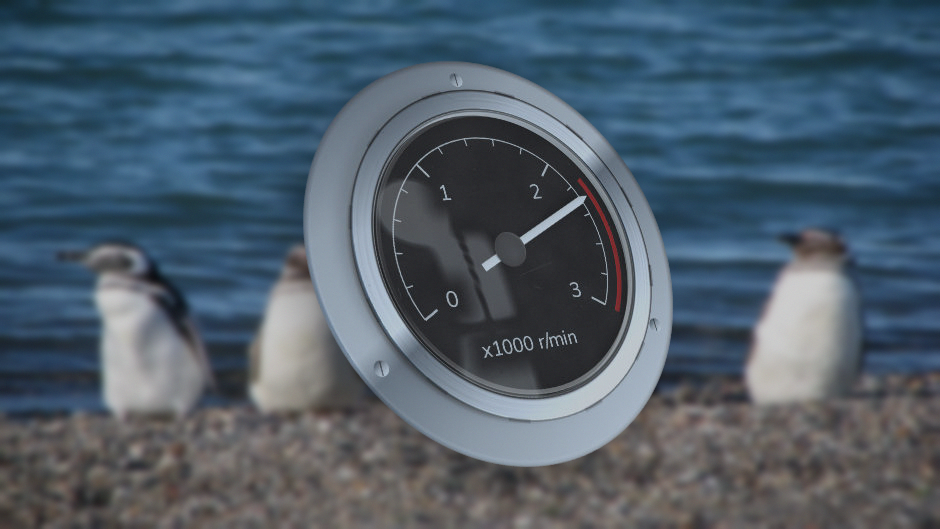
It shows rpm 2300
